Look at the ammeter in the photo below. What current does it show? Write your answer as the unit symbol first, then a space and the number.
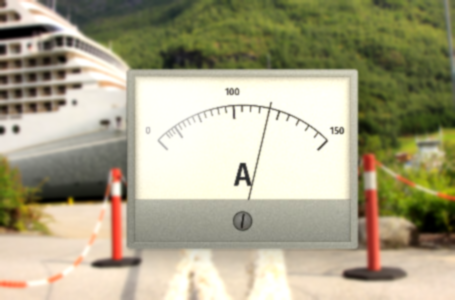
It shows A 120
